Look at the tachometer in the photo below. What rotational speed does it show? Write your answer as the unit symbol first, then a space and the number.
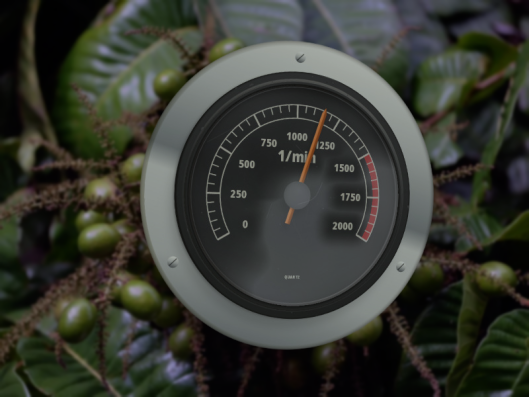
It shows rpm 1150
